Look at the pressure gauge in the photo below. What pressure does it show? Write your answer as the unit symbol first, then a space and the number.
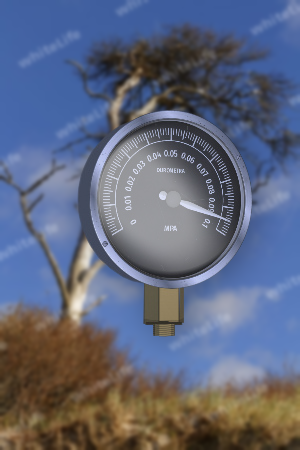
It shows MPa 0.095
